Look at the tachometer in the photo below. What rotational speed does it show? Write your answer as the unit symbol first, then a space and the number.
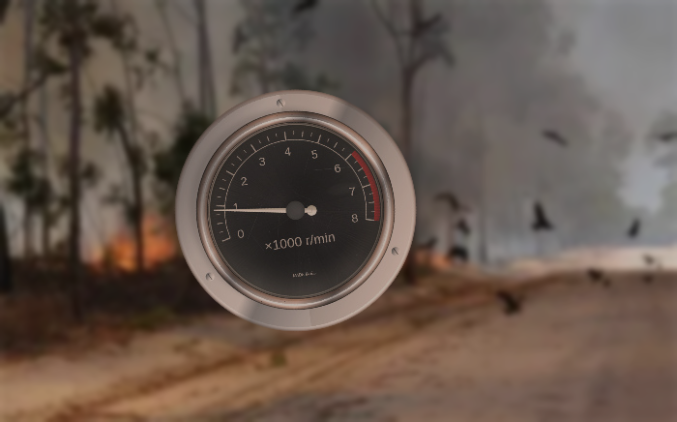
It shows rpm 875
